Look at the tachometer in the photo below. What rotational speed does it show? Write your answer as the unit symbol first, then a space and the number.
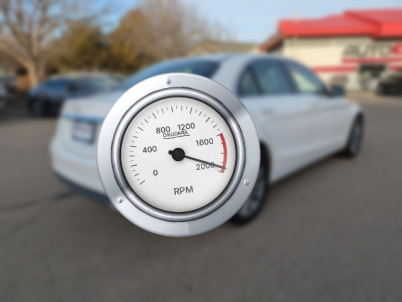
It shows rpm 1950
